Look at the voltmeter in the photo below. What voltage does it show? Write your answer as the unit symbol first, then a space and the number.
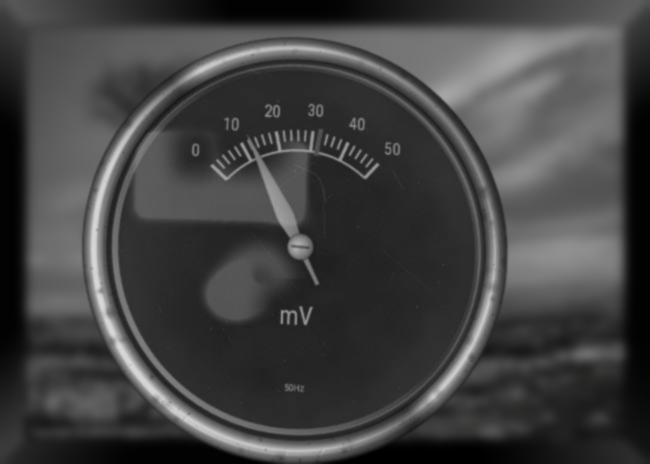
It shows mV 12
